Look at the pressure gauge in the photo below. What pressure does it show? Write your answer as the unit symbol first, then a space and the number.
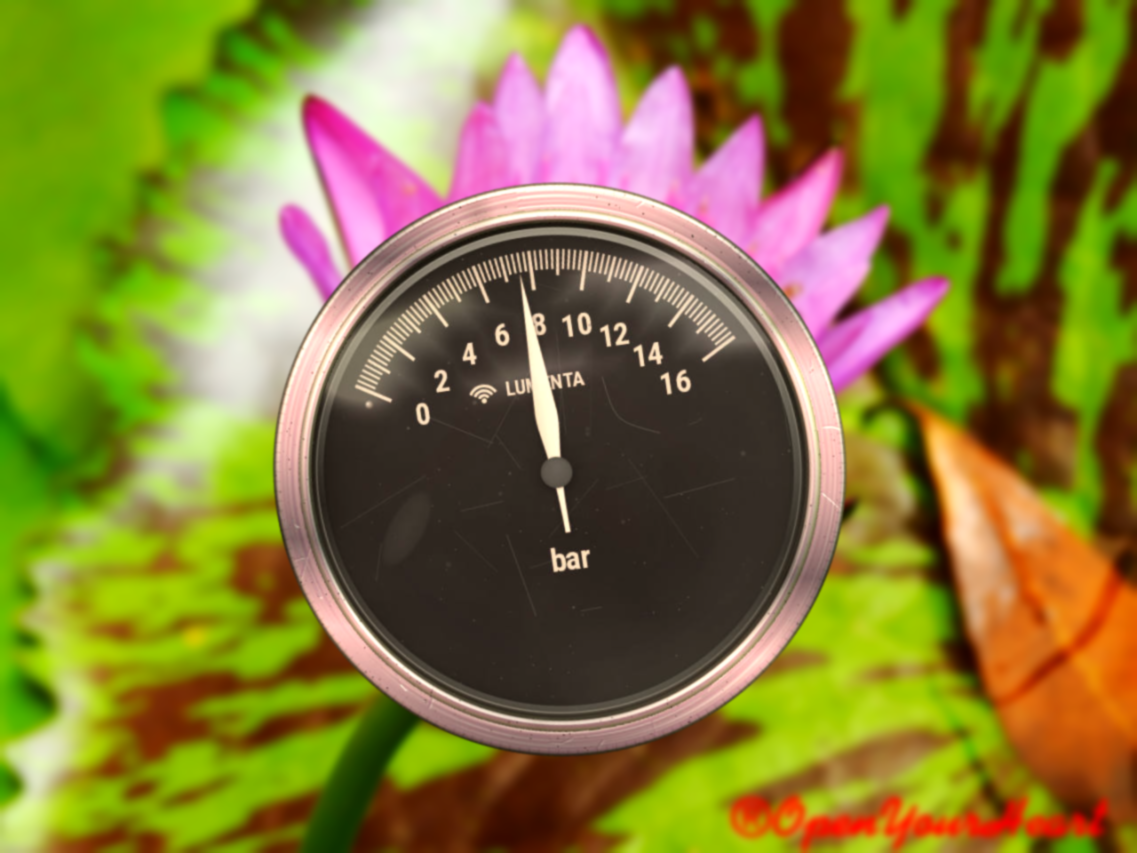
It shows bar 7.6
